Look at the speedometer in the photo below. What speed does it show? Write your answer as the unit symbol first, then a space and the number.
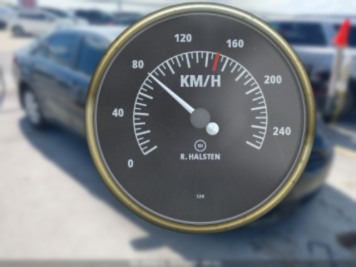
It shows km/h 80
